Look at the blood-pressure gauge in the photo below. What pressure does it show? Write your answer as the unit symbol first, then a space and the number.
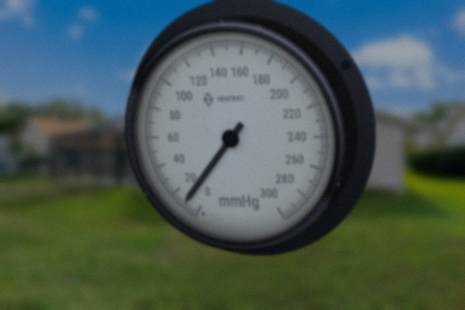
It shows mmHg 10
